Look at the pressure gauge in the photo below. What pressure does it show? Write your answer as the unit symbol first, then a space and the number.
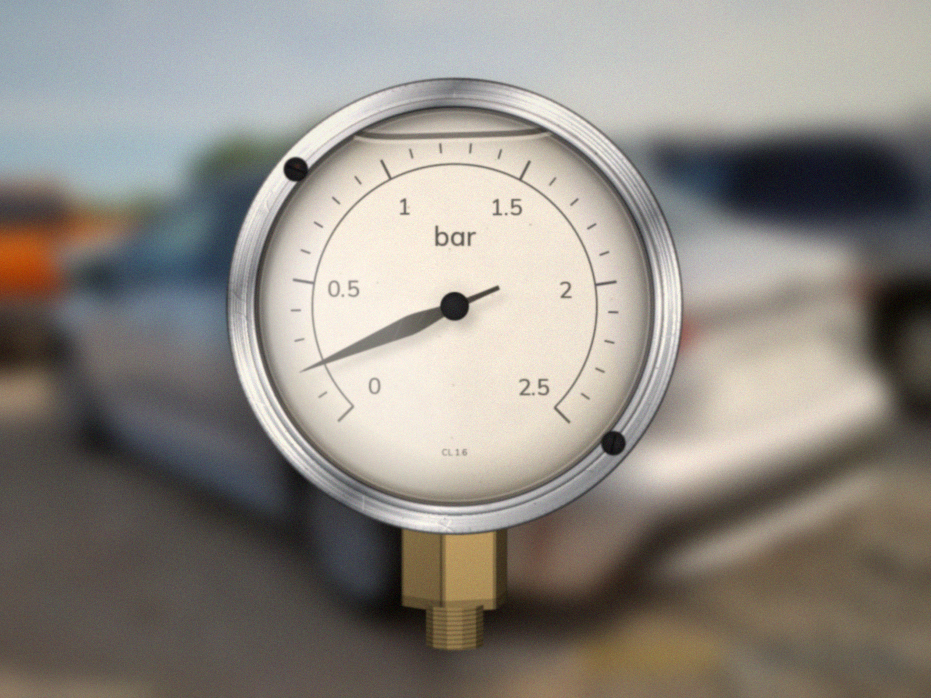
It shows bar 0.2
